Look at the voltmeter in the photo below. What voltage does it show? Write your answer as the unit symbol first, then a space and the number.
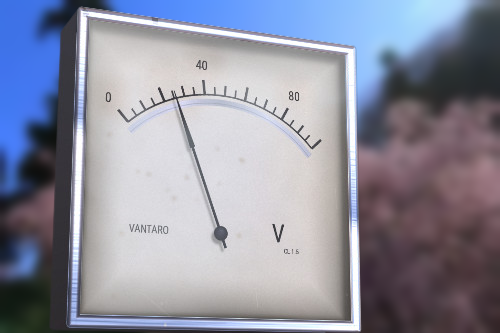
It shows V 25
